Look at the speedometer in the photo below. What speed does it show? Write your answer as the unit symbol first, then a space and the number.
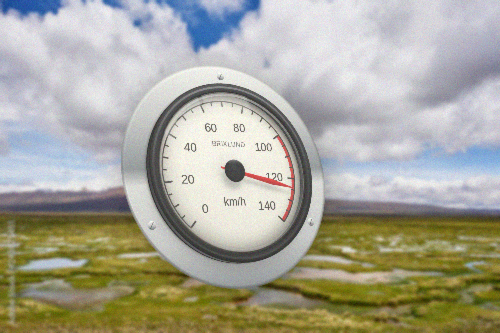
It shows km/h 125
